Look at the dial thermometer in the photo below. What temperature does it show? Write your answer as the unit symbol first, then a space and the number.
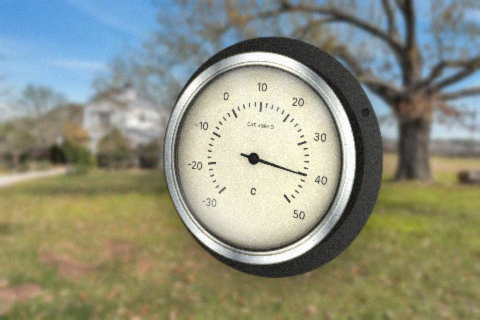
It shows °C 40
